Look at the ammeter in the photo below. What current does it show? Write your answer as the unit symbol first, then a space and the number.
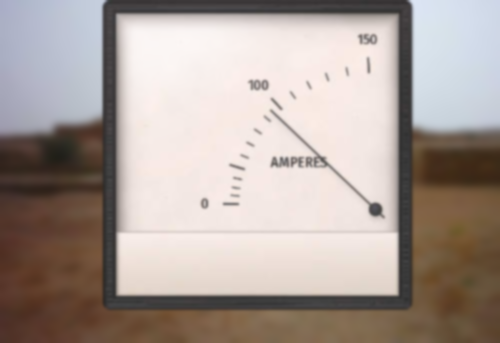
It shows A 95
